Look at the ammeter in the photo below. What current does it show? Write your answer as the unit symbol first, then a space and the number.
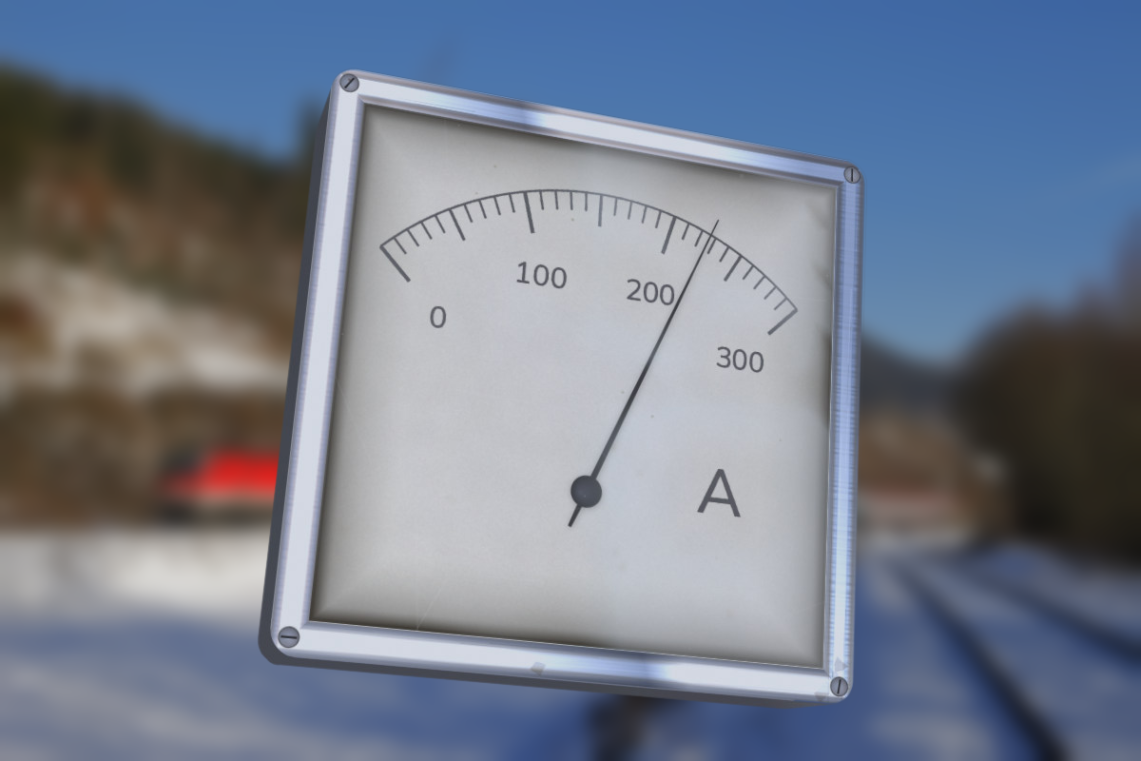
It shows A 225
